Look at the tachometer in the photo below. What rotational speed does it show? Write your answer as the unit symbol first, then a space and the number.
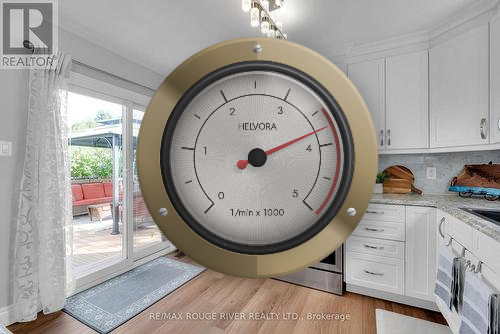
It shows rpm 3750
